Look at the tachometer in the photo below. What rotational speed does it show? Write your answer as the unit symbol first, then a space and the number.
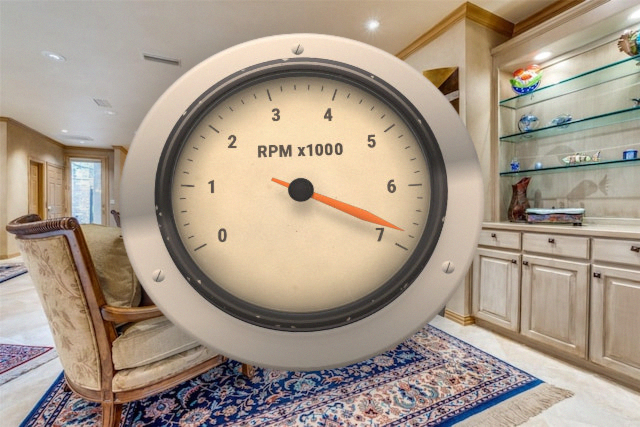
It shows rpm 6800
